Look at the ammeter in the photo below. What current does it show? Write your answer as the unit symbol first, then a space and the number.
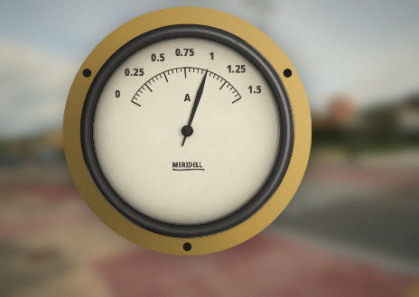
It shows A 1
